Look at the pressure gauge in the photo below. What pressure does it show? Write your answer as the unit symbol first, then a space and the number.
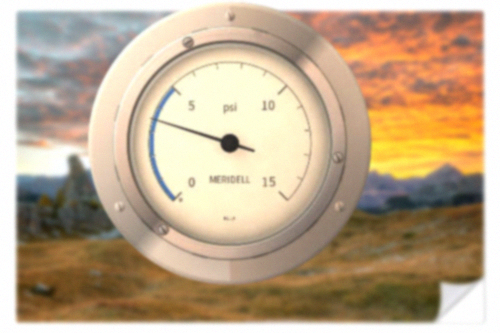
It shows psi 3.5
